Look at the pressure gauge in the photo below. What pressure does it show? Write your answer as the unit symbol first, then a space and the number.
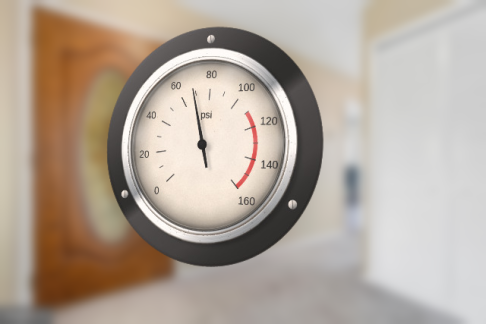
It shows psi 70
